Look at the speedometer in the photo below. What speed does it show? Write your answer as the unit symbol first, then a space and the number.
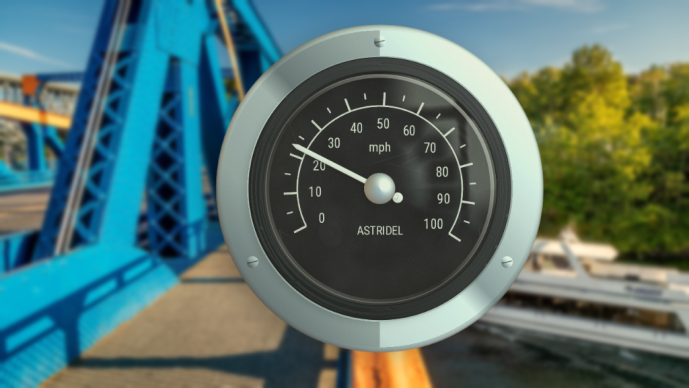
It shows mph 22.5
